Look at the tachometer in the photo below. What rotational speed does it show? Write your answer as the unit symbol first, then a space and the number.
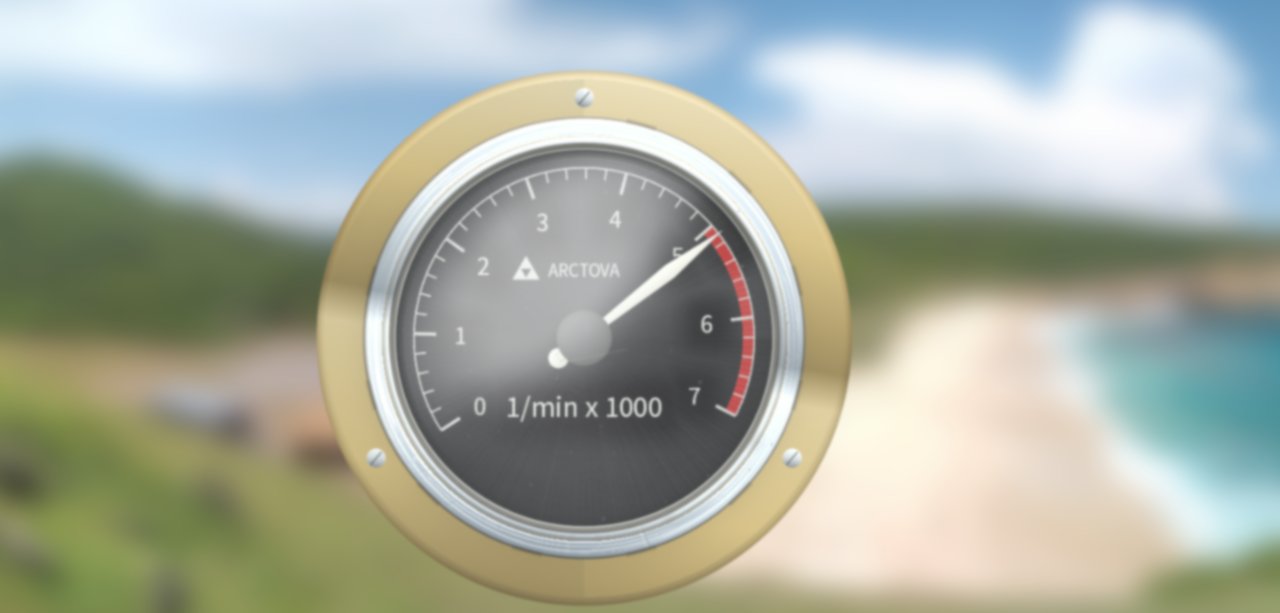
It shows rpm 5100
